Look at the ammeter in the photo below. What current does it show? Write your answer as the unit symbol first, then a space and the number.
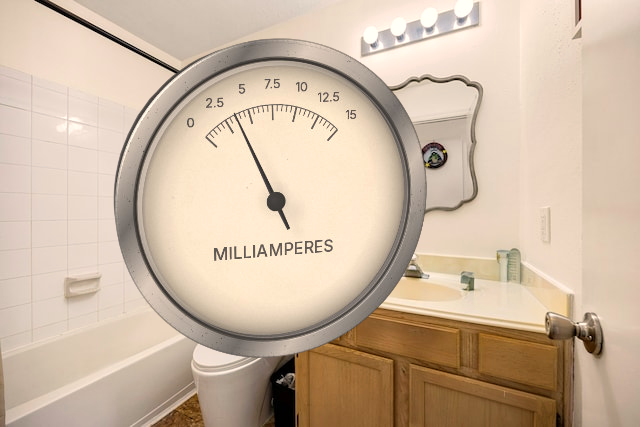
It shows mA 3.5
